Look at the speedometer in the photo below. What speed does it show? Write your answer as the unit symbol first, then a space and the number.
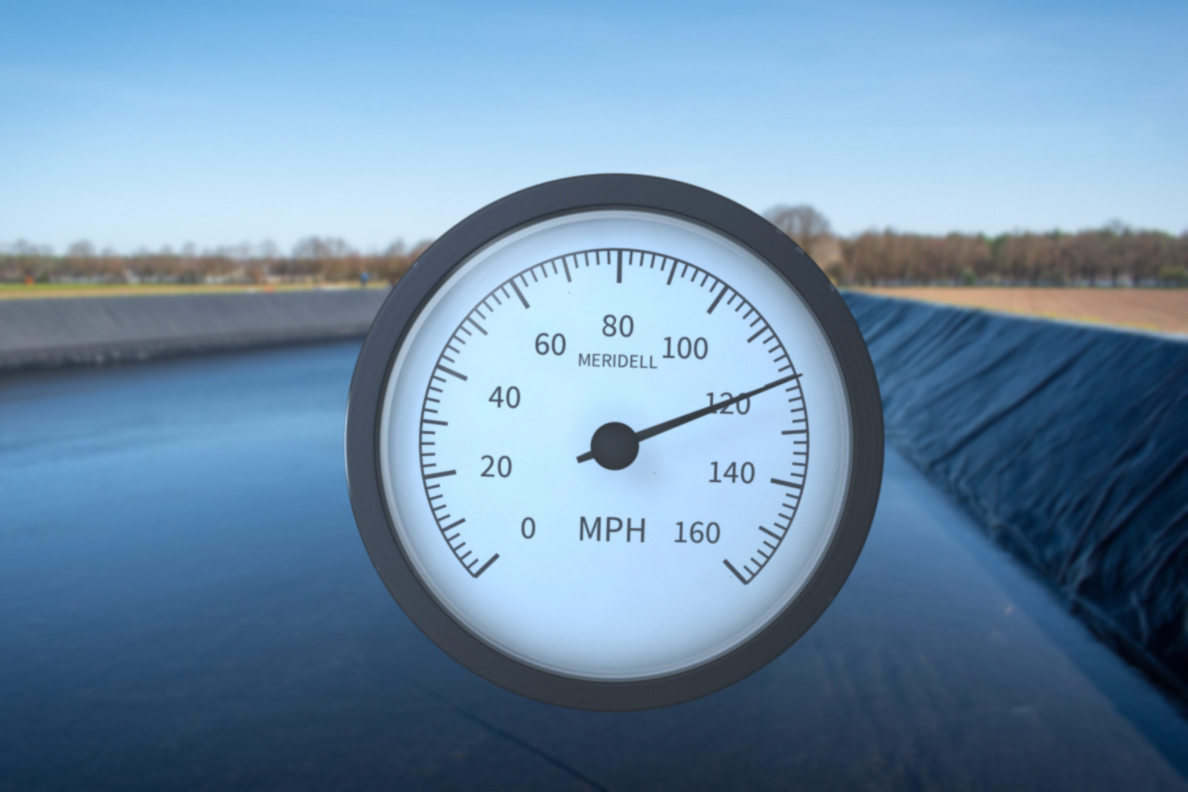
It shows mph 120
